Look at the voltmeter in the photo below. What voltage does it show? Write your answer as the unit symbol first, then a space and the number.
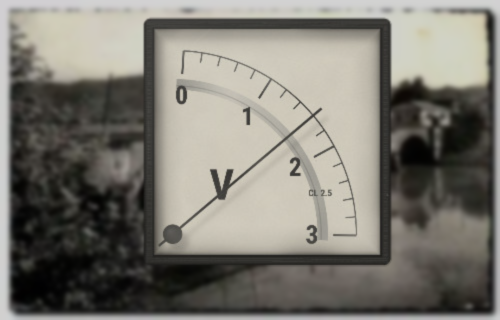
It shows V 1.6
